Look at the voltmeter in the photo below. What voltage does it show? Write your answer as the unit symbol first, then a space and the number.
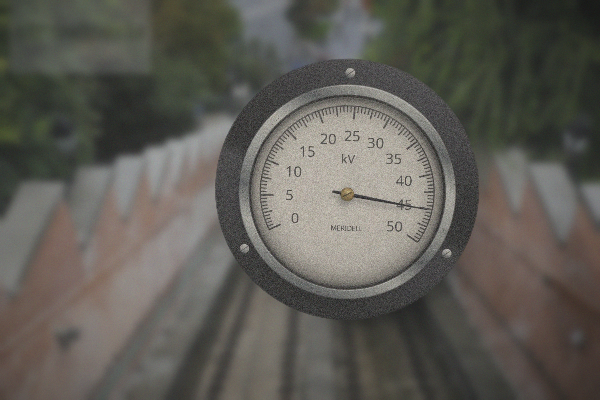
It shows kV 45
